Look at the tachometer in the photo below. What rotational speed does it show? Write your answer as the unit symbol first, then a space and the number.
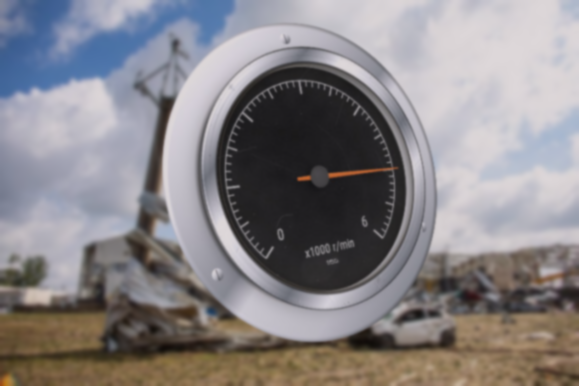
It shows rpm 5000
